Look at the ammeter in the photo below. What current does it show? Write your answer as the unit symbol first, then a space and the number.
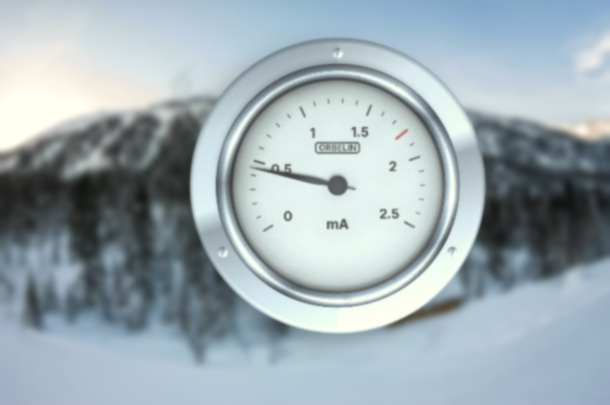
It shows mA 0.45
